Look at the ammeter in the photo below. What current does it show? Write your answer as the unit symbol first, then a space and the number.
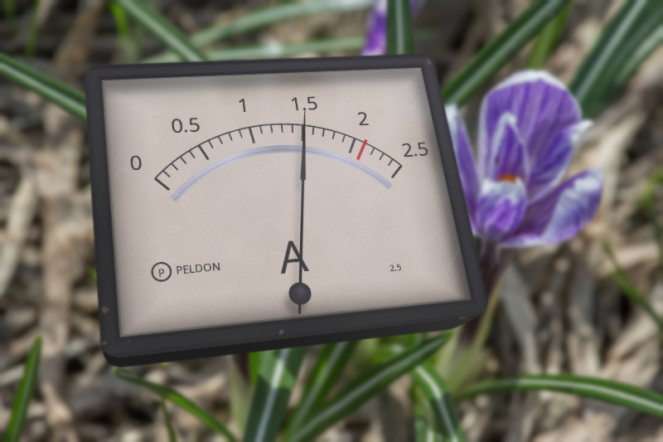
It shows A 1.5
